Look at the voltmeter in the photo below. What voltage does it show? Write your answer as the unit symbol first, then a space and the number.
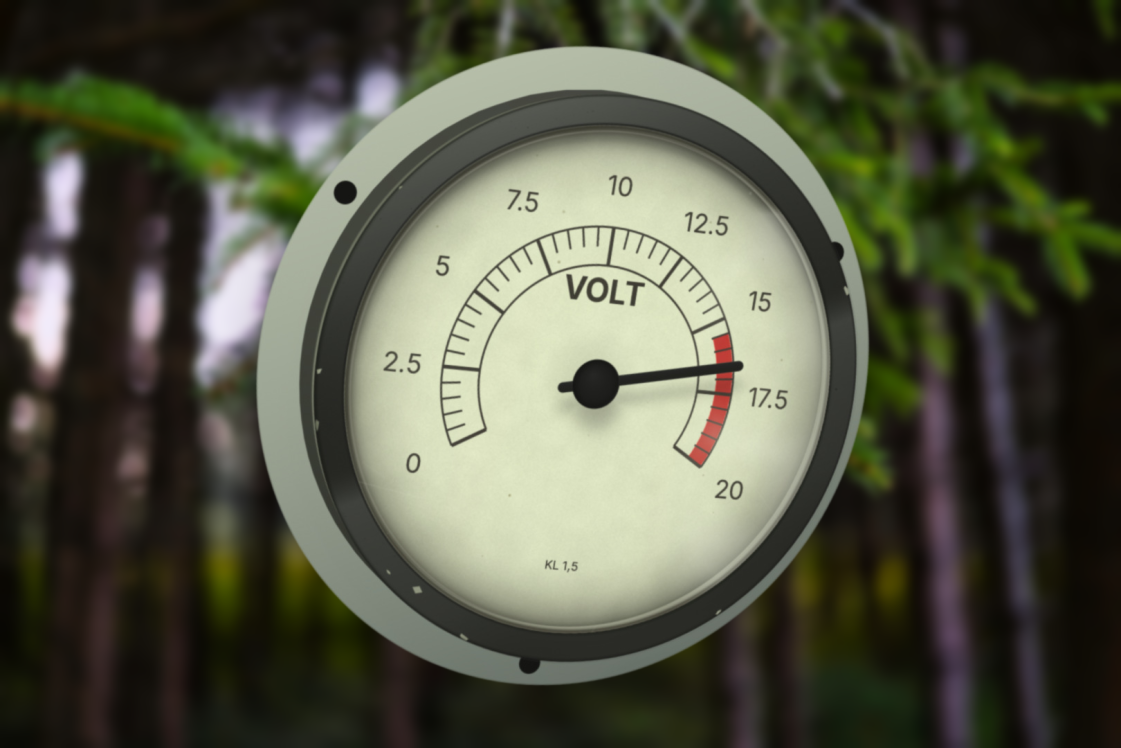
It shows V 16.5
